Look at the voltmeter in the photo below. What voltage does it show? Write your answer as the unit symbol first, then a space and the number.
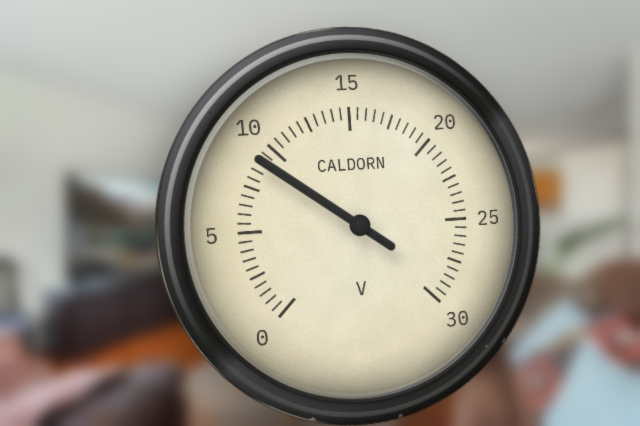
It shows V 9
